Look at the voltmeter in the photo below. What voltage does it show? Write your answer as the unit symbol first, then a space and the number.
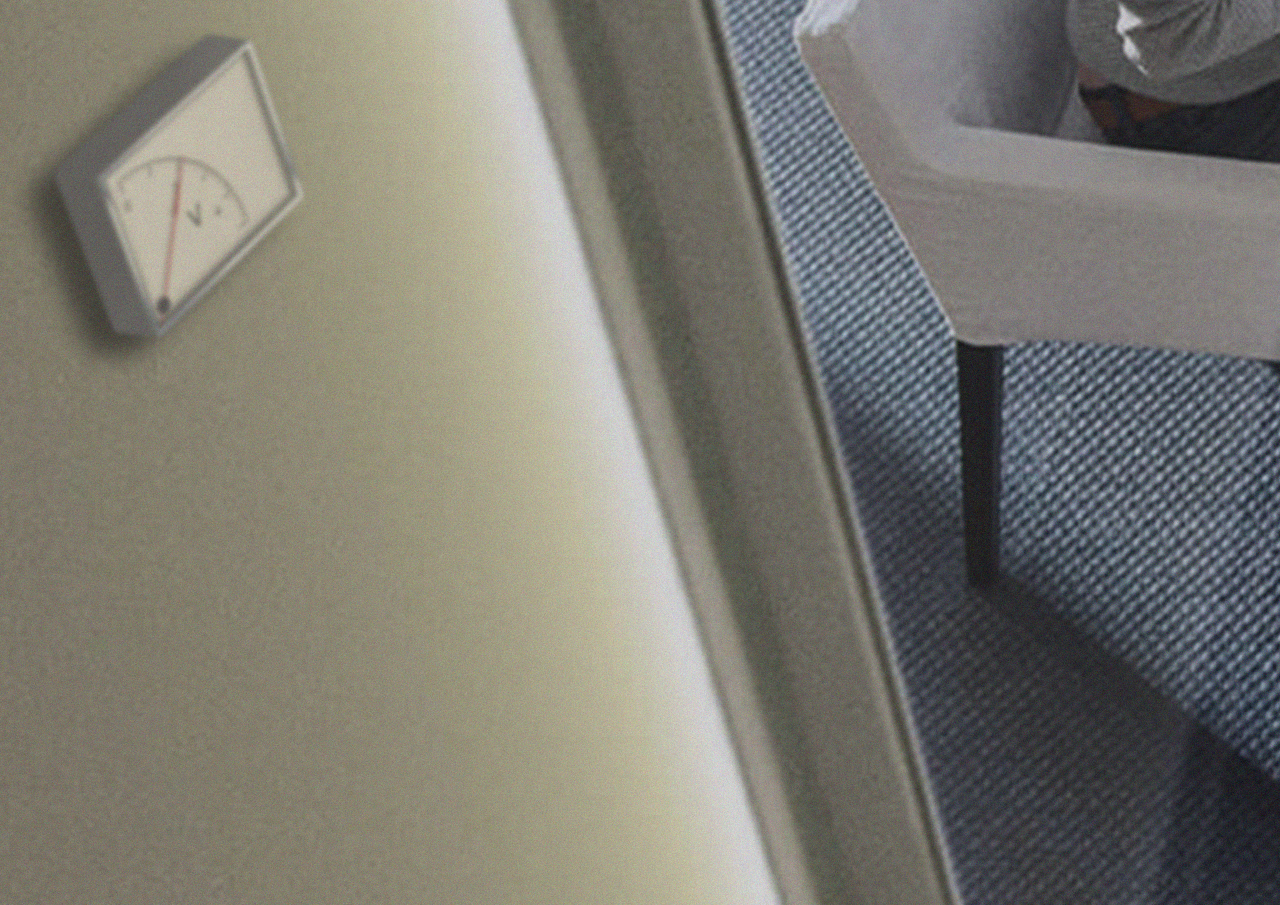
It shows V 2
